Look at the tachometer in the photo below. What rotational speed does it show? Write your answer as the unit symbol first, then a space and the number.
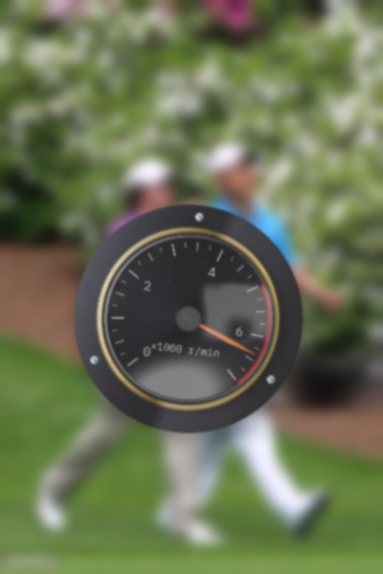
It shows rpm 6375
